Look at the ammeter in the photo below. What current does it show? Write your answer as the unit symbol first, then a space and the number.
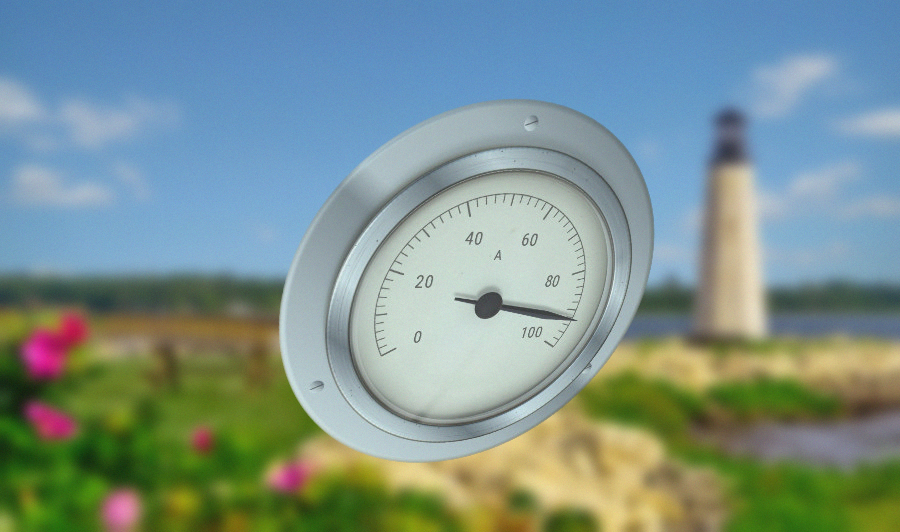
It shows A 92
